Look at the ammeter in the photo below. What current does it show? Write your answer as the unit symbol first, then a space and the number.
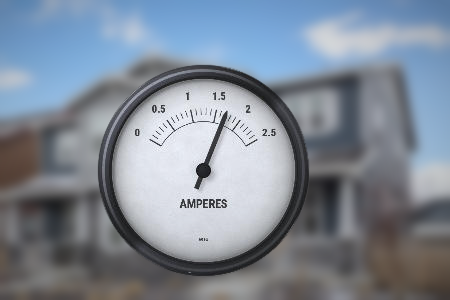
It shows A 1.7
